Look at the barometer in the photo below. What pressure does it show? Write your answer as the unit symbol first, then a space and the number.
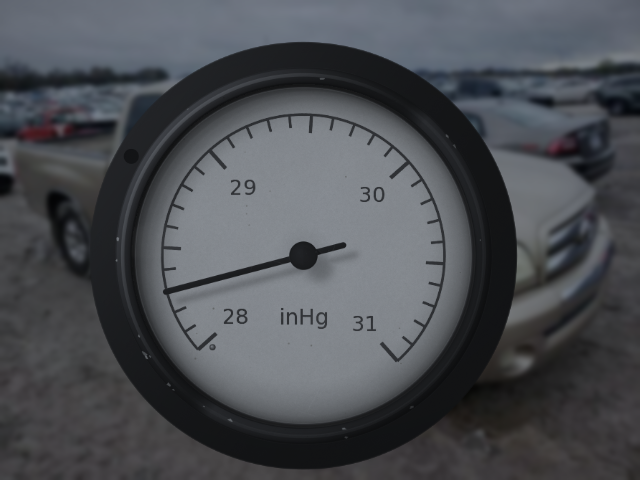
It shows inHg 28.3
